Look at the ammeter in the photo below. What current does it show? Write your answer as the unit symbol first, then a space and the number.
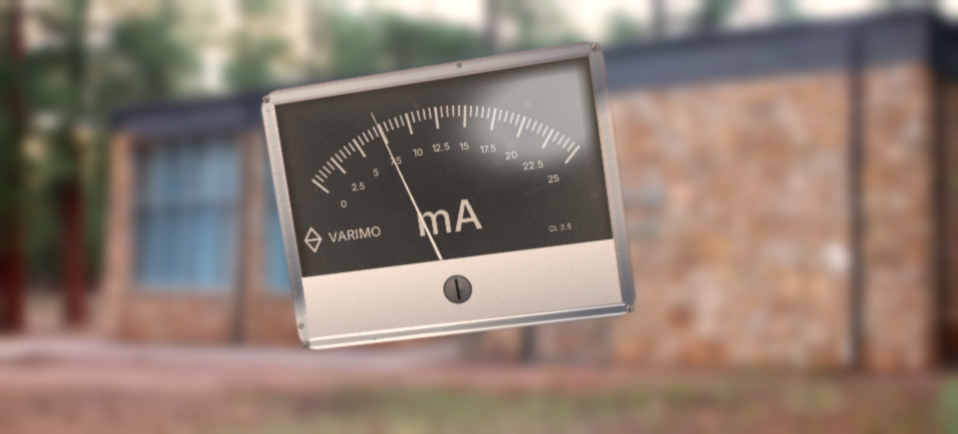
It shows mA 7.5
